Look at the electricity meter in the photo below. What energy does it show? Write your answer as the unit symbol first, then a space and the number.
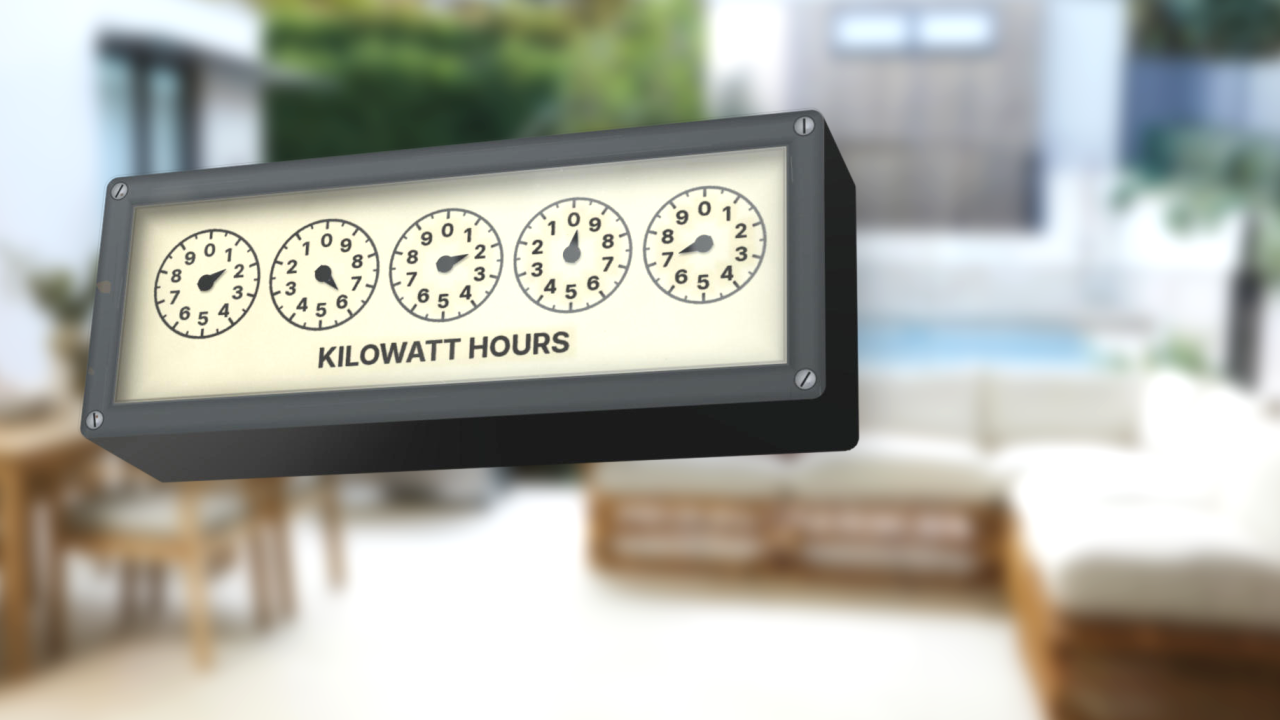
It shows kWh 16197
